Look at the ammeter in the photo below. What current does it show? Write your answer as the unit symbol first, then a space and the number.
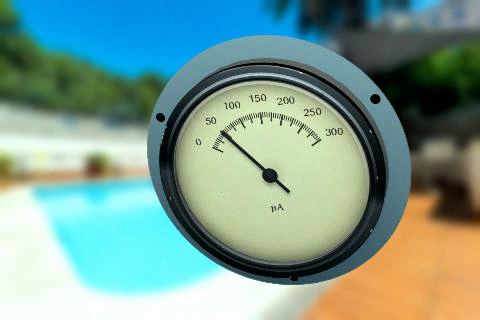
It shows µA 50
